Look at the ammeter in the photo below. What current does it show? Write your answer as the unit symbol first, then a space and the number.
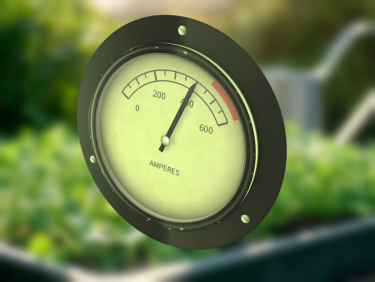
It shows A 400
